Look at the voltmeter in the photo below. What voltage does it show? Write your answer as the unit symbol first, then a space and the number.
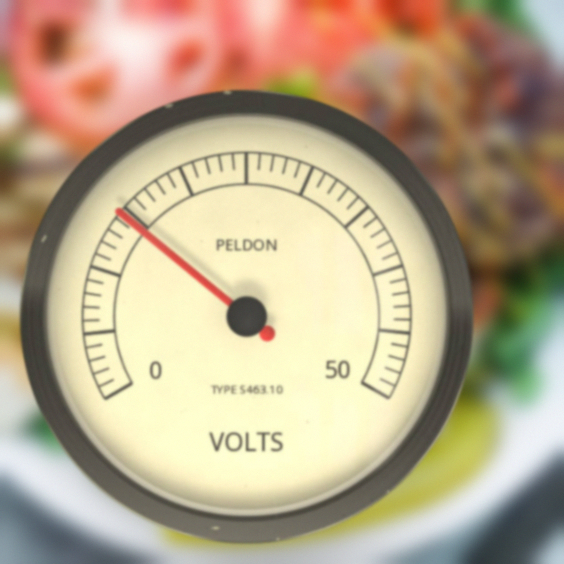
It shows V 14.5
